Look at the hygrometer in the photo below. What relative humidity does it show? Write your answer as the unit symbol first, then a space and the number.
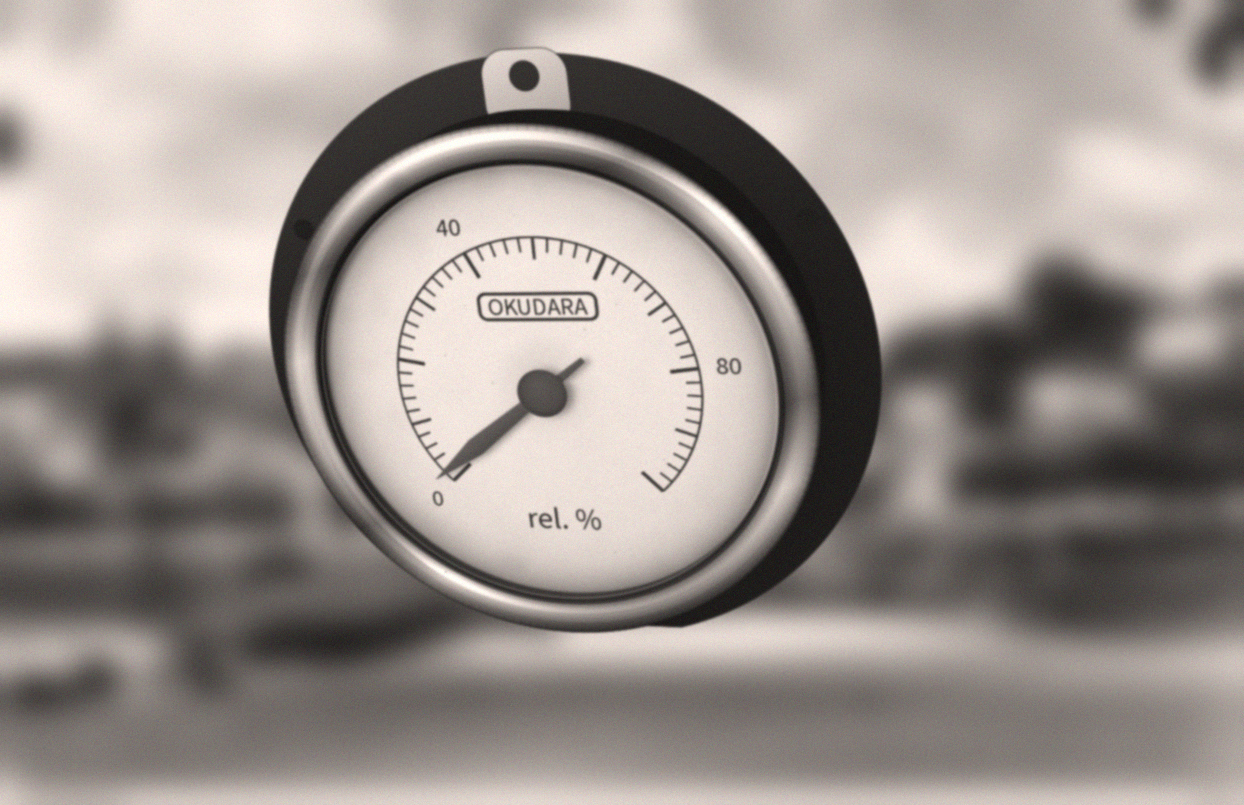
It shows % 2
